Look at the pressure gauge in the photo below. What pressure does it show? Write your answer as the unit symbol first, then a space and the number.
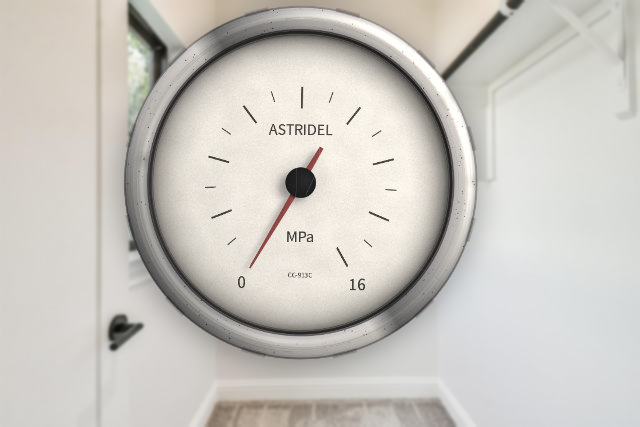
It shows MPa 0
